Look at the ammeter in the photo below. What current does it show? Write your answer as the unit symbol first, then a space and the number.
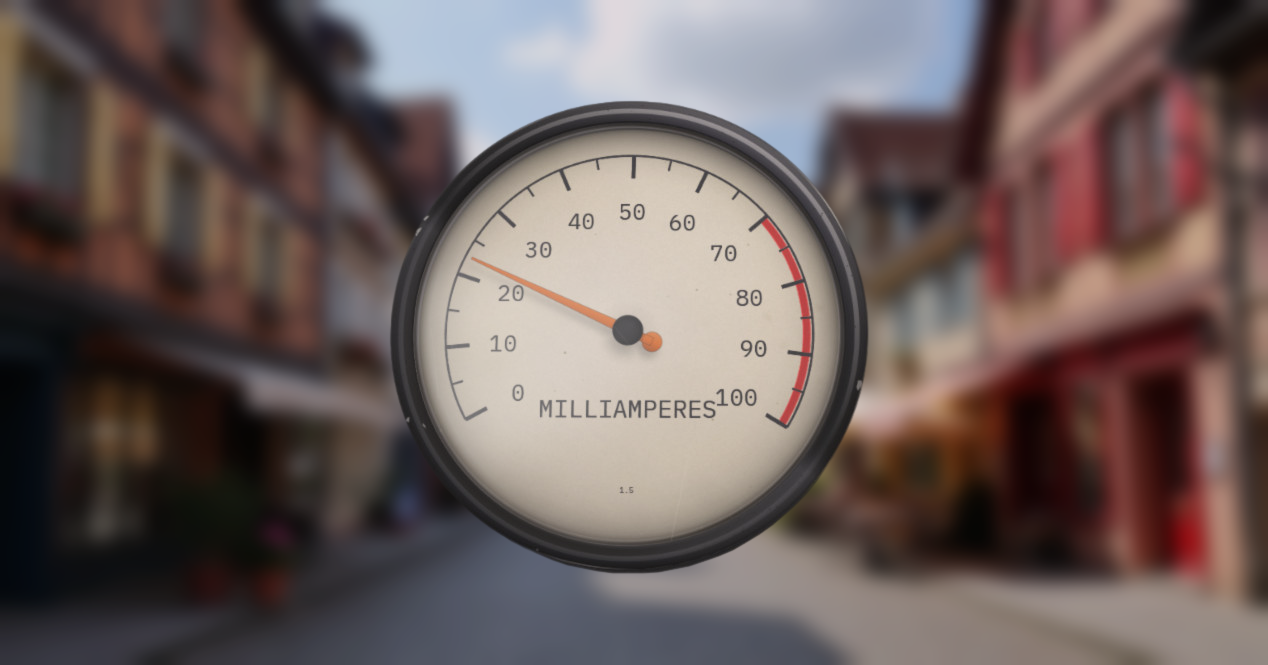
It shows mA 22.5
